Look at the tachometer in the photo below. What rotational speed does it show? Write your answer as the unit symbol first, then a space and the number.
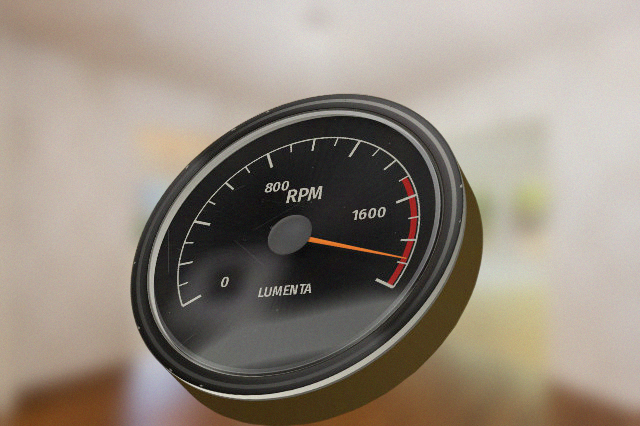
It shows rpm 1900
